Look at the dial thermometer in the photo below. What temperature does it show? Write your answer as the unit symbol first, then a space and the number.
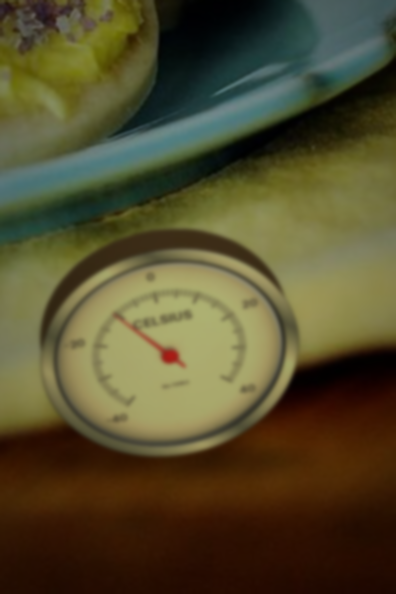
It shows °C -10
